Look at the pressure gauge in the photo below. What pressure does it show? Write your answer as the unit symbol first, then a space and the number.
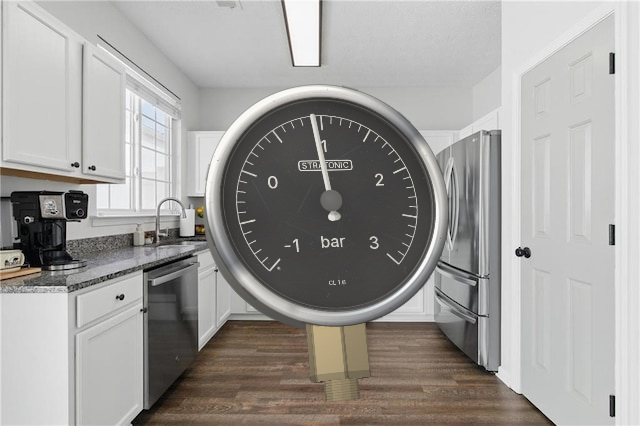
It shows bar 0.9
